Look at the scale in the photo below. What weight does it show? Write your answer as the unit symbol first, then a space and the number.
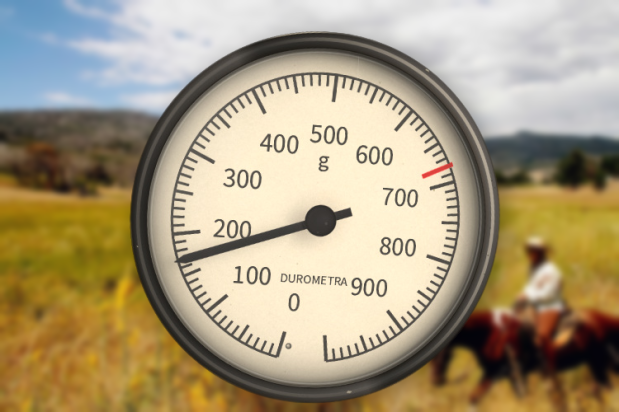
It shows g 170
